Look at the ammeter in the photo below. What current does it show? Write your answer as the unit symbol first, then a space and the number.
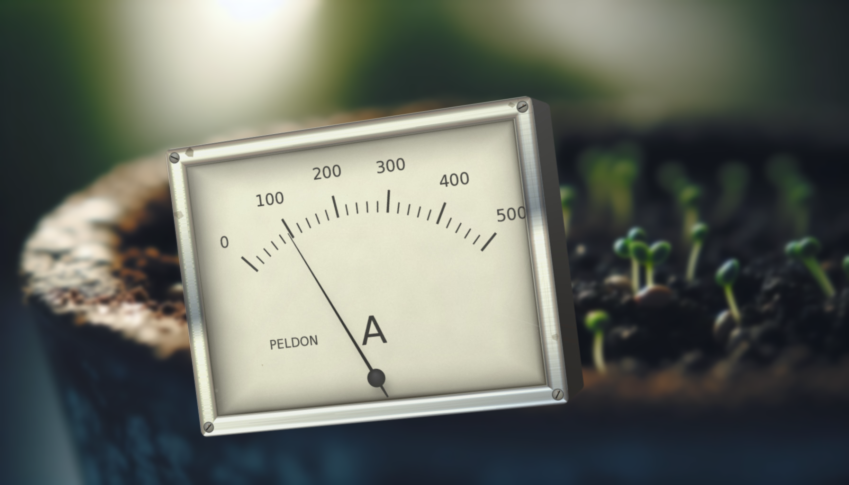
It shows A 100
